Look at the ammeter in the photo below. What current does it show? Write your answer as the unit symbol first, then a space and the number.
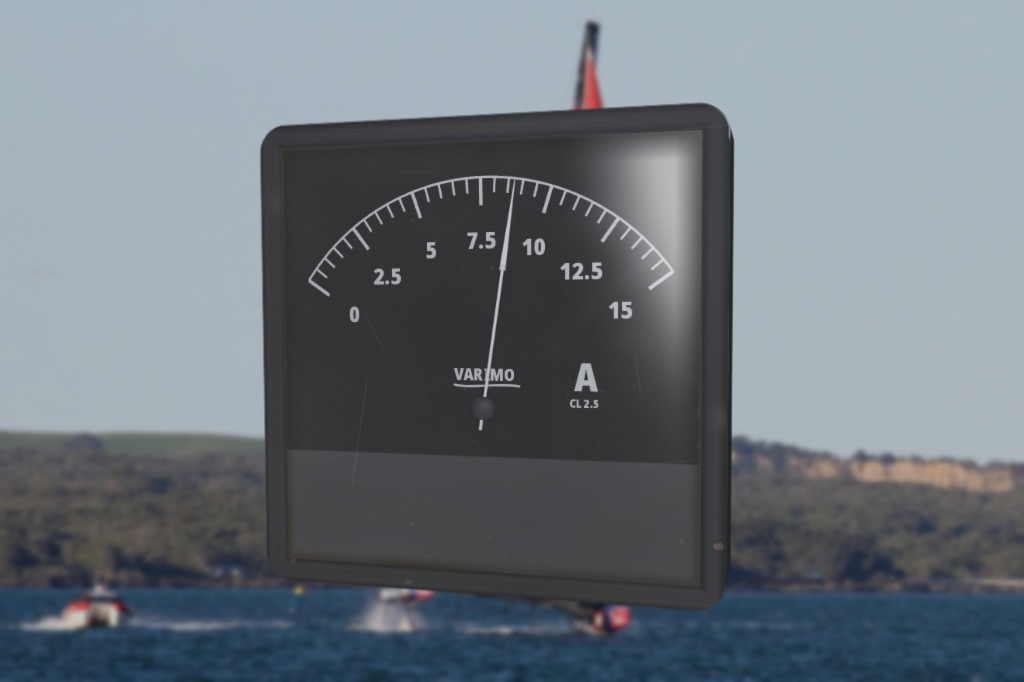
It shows A 8.75
